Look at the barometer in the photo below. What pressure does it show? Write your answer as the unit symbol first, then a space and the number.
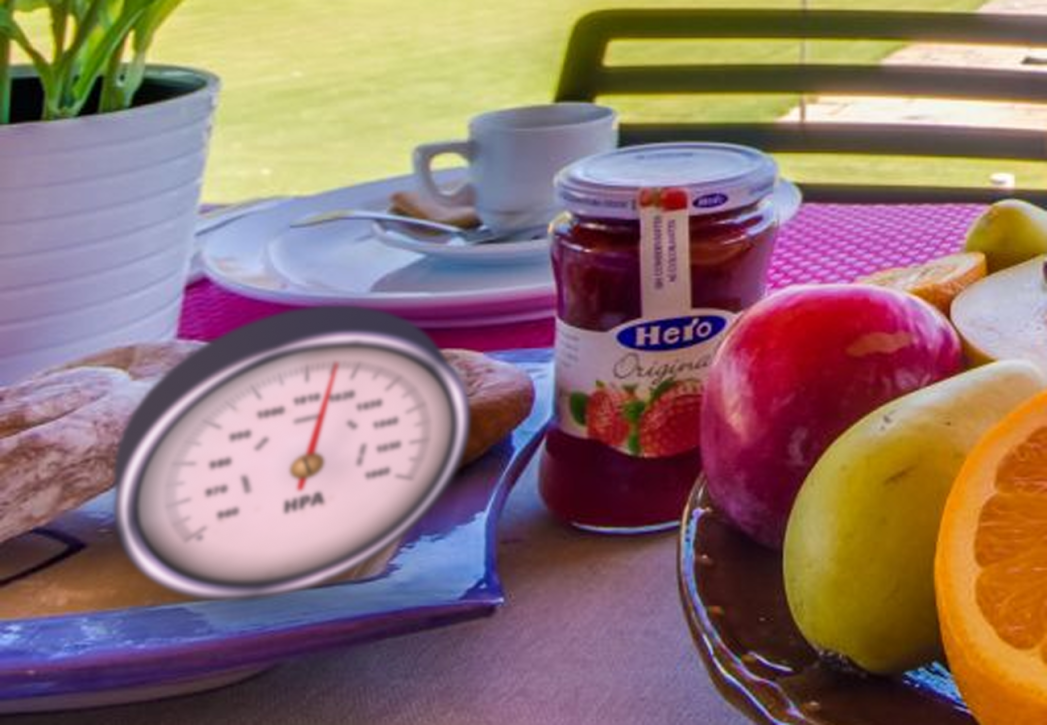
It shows hPa 1015
